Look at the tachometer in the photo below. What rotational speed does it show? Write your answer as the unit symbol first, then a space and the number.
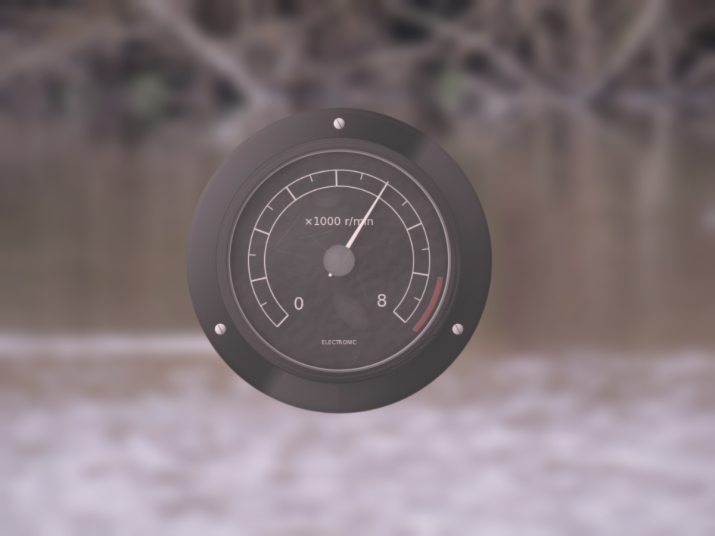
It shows rpm 5000
